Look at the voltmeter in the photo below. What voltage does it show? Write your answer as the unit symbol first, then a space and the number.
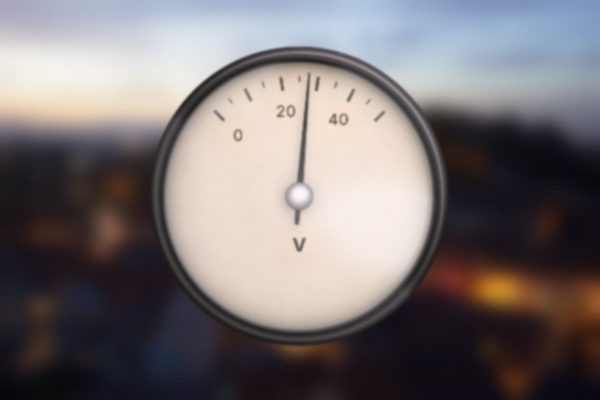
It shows V 27.5
